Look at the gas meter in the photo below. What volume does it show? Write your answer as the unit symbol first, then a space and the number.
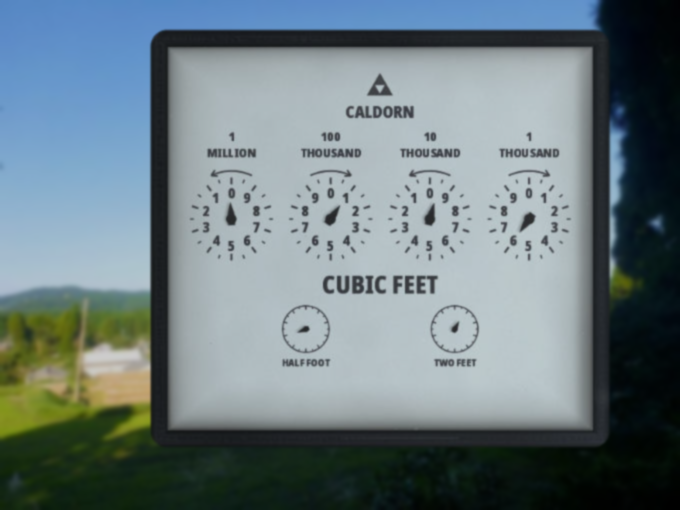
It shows ft³ 9600
